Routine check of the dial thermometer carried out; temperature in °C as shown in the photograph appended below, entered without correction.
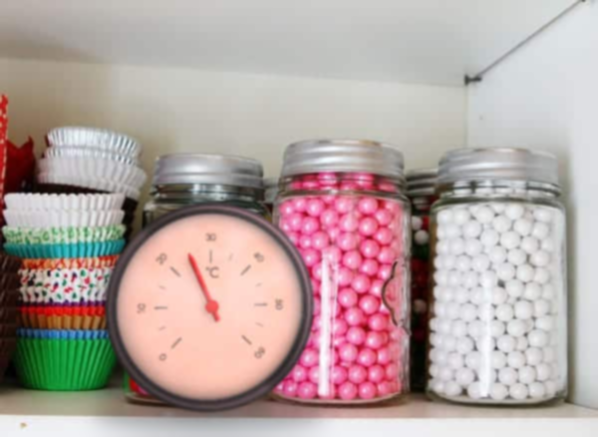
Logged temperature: 25 °C
